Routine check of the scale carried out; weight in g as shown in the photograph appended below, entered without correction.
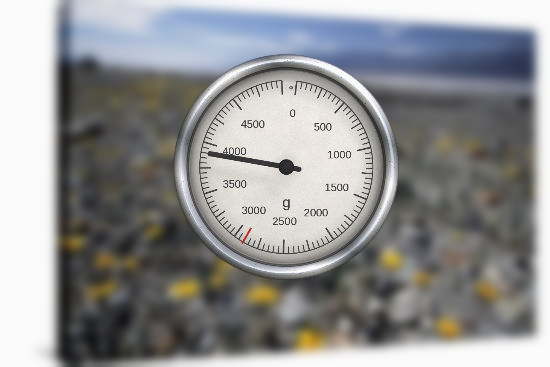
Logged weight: 3900 g
